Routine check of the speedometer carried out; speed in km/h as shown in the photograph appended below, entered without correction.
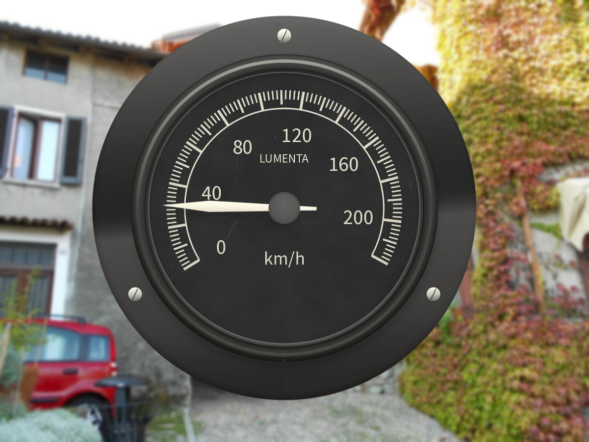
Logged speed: 30 km/h
